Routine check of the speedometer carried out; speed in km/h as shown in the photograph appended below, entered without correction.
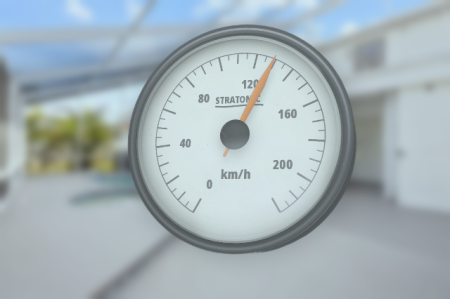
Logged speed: 130 km/h
